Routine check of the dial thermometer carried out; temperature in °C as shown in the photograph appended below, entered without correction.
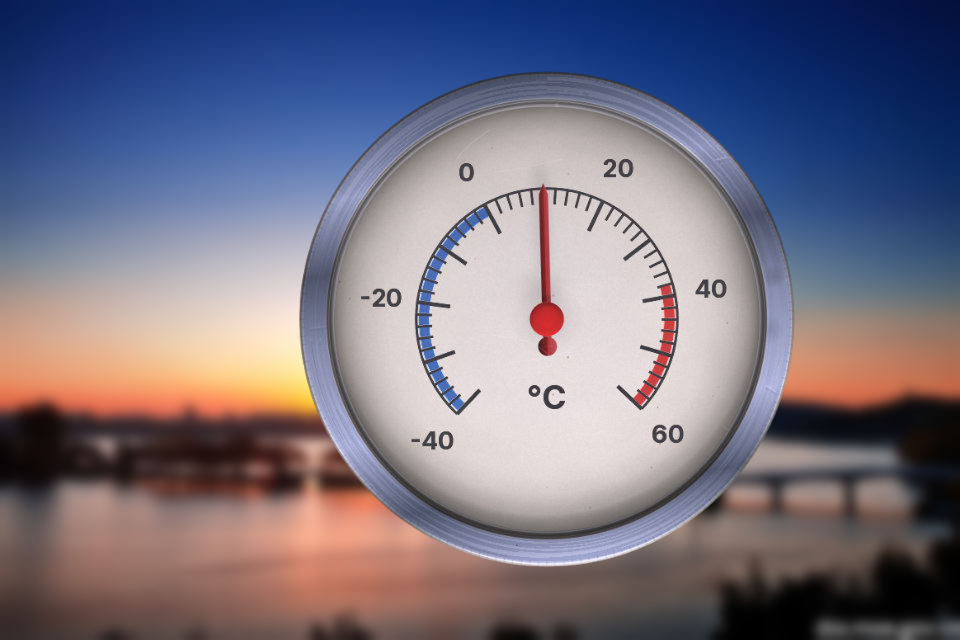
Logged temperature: 10 °C
